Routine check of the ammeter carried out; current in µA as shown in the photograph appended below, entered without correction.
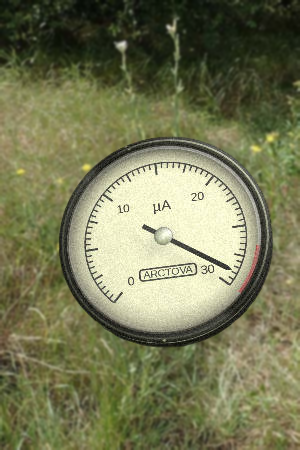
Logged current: 29 µA
